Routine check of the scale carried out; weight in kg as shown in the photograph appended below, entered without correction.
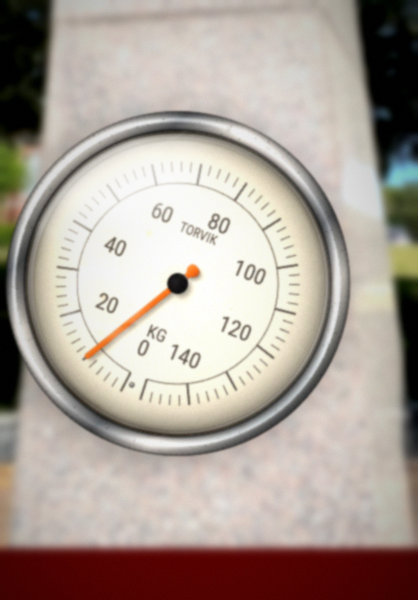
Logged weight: 10 kg
